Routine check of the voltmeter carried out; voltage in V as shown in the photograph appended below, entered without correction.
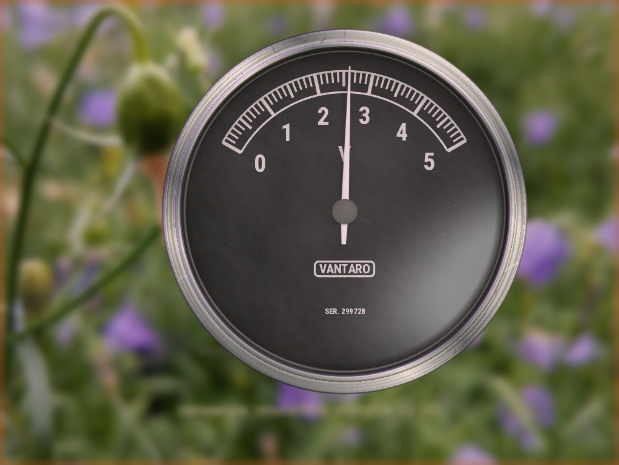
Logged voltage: 2.6 V
